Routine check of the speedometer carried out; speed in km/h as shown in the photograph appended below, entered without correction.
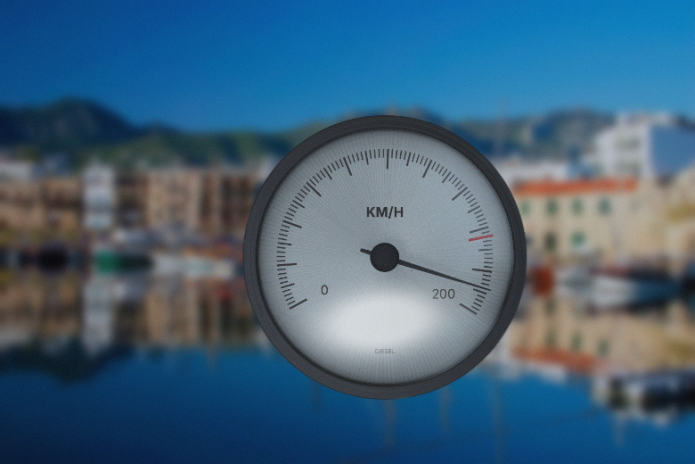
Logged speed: 188 km/h
